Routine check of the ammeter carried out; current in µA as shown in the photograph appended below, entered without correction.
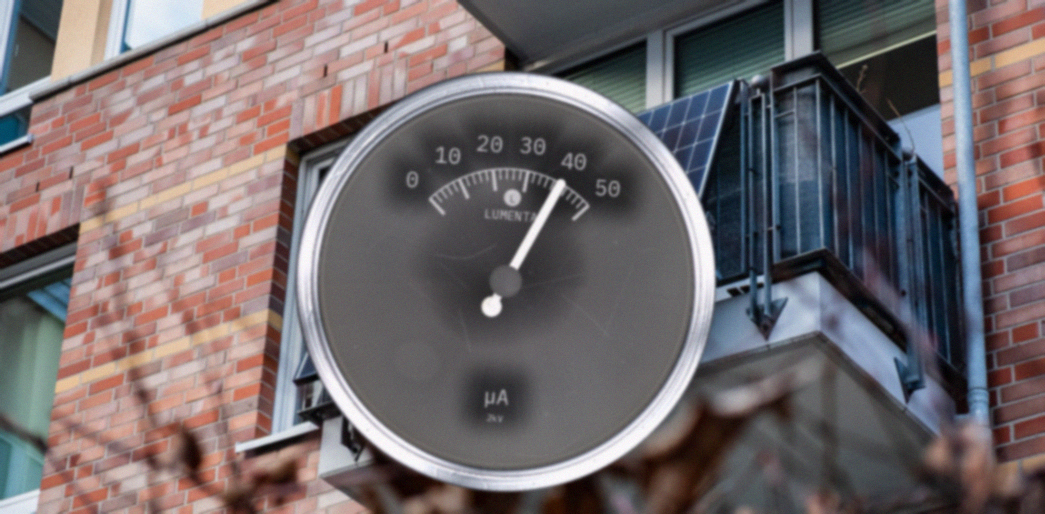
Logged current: 40 µA
